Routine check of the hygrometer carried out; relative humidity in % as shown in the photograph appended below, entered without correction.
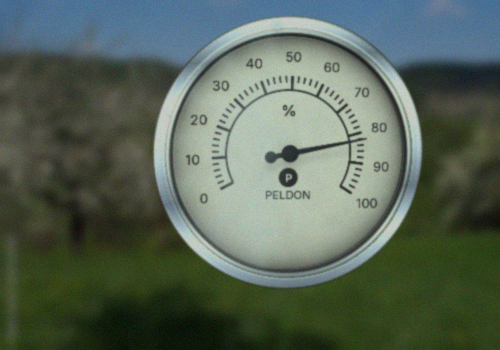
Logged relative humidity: 82 %
